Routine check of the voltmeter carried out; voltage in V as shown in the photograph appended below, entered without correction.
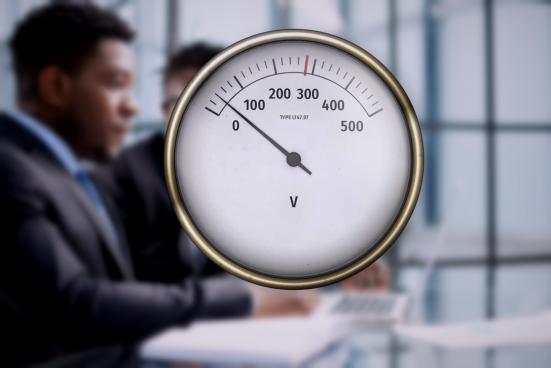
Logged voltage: 40 V
